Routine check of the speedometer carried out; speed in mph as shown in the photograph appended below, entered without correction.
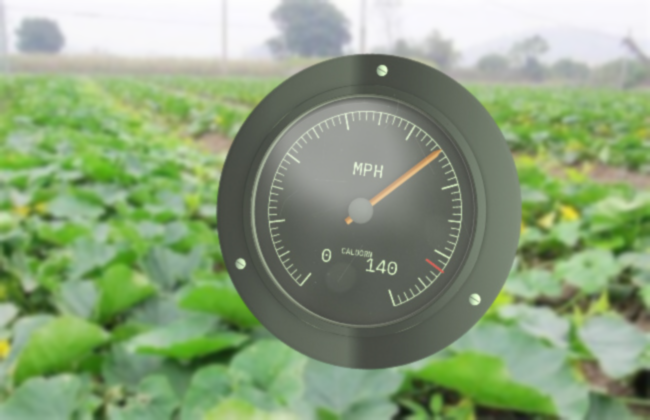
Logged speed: 90 mph
